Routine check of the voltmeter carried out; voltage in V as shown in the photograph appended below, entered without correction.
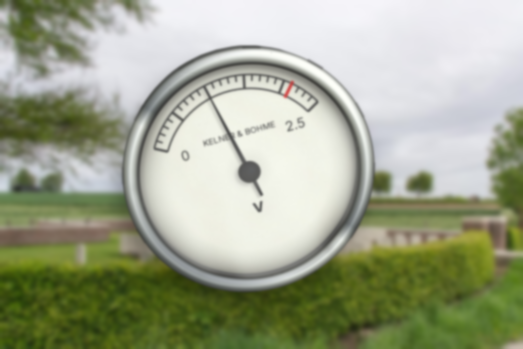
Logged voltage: 1 V
